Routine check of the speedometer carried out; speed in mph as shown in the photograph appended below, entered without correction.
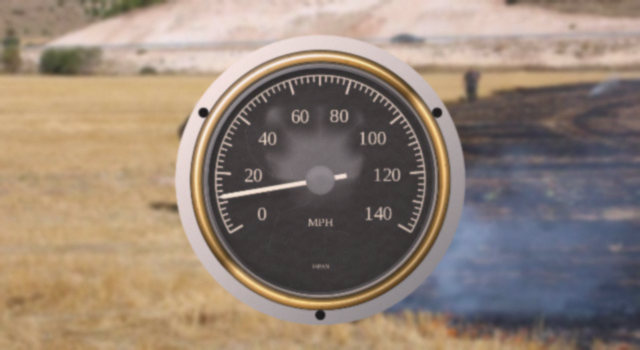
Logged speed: 12 mph
